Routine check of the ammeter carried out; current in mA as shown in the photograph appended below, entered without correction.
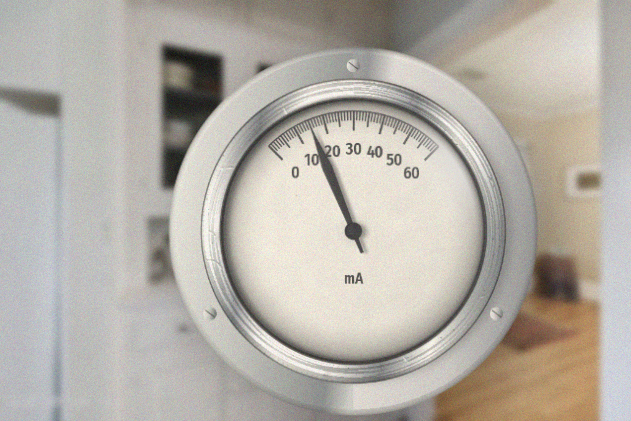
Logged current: 15 mA
